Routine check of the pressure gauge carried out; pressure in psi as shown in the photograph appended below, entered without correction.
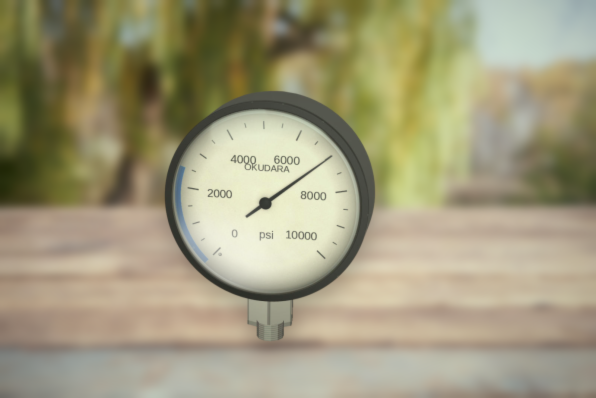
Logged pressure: 7000 psi
